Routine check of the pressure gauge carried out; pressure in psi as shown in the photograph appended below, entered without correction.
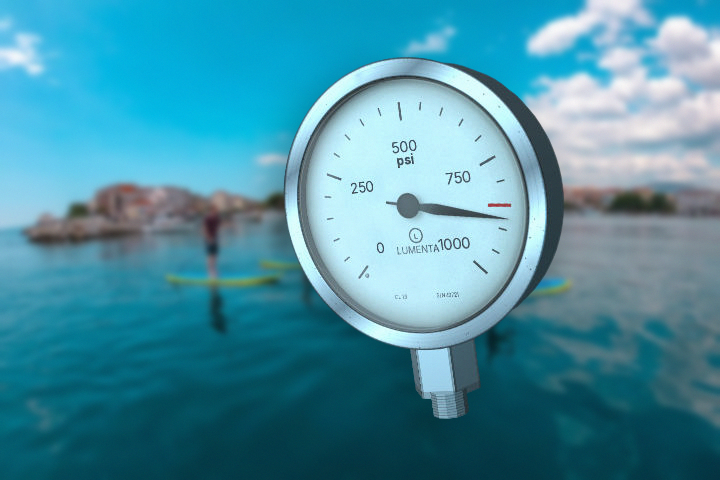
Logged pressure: 875 psi
